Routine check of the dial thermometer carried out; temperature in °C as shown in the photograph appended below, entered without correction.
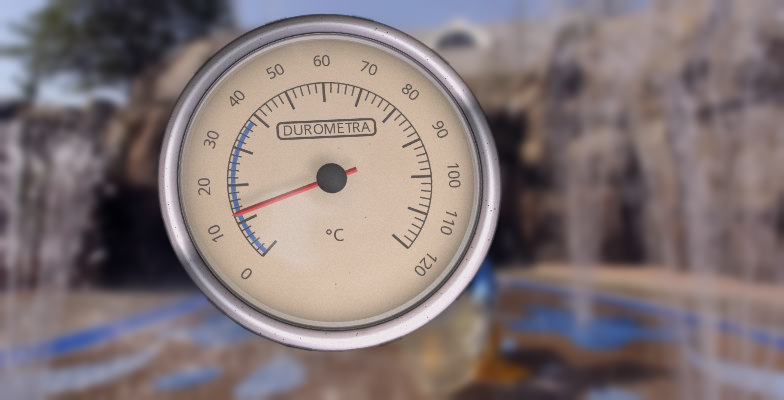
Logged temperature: 12 °C
